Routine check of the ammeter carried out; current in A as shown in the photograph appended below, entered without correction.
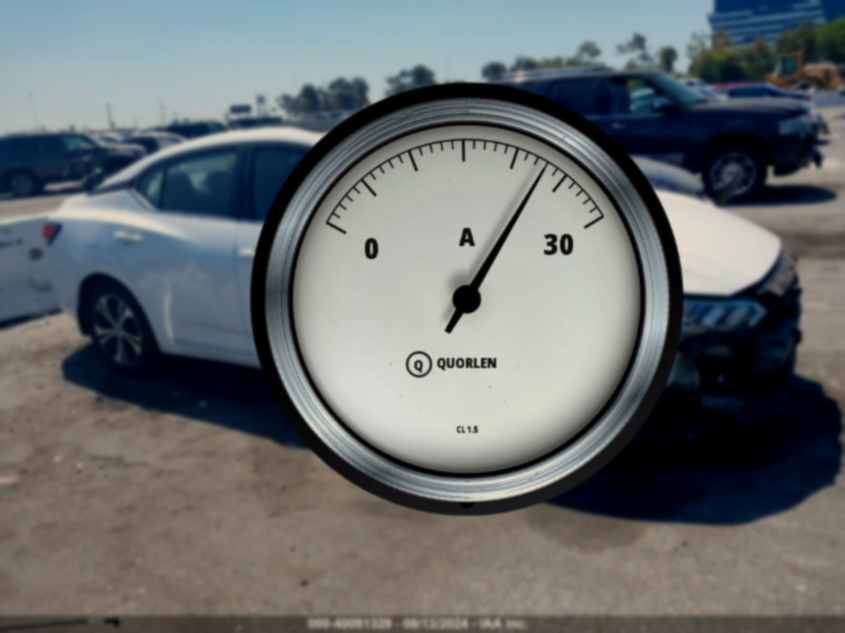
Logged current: 23 A
